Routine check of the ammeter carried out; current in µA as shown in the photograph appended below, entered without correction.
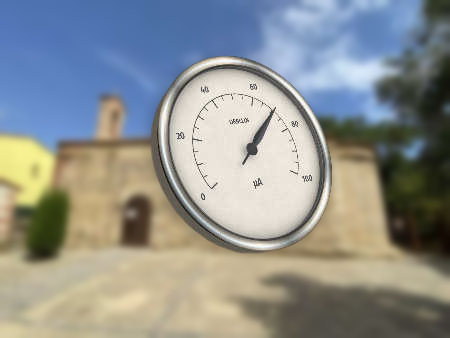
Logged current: 70 µA
